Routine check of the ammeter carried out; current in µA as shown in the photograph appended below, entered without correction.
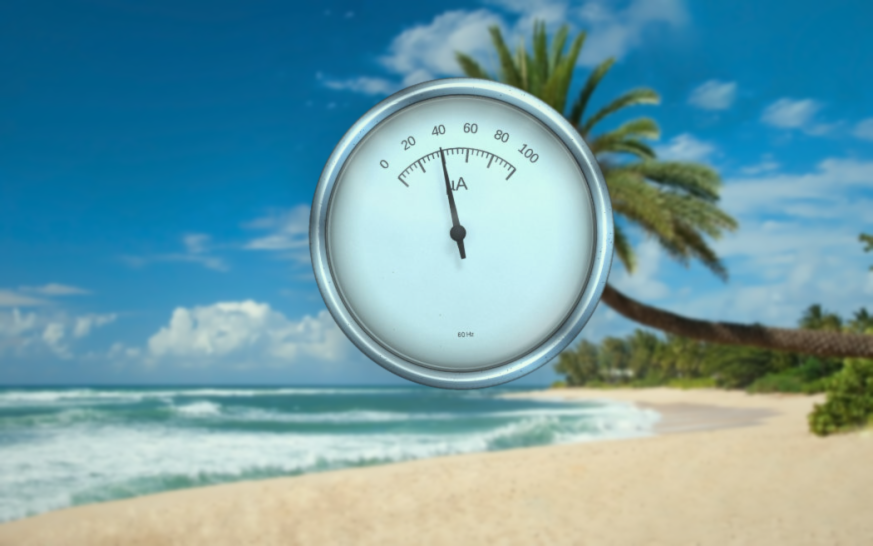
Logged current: 40 µA
